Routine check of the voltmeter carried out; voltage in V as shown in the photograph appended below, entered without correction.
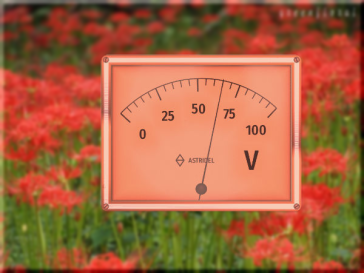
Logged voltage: 65 V
